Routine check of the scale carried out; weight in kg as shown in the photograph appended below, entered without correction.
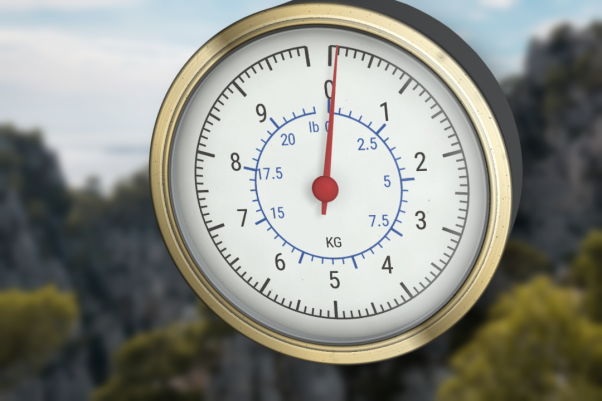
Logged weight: 0.1 kg
